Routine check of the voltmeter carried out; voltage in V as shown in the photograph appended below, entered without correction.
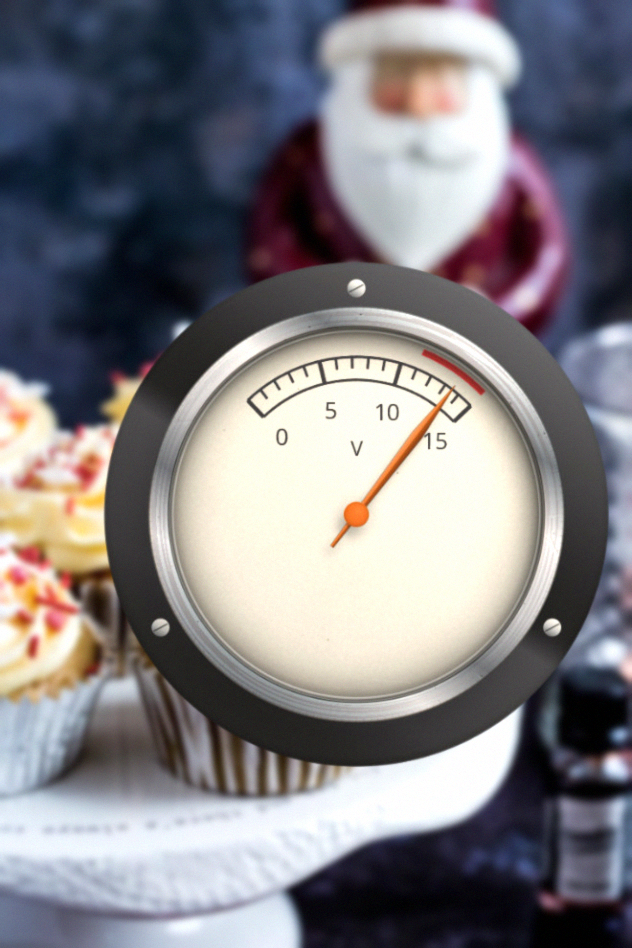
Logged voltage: 13.5 V
